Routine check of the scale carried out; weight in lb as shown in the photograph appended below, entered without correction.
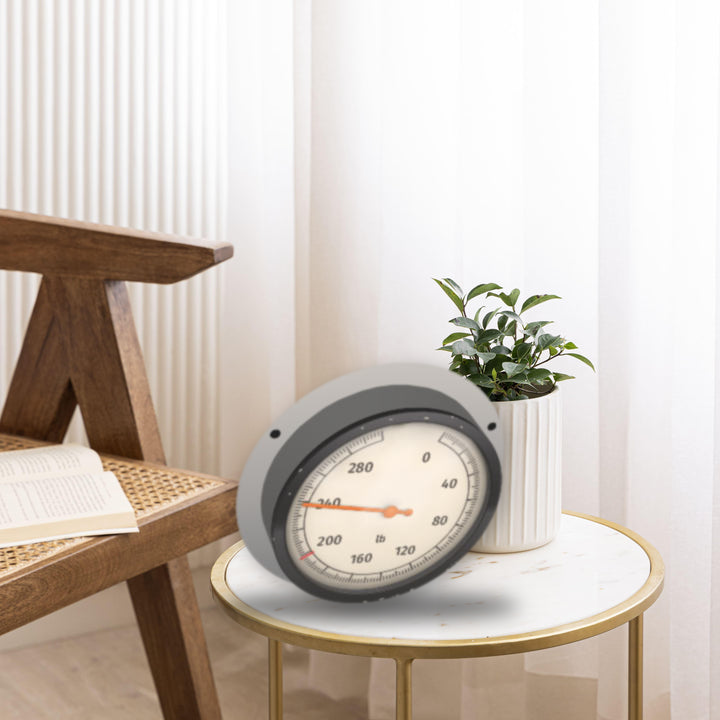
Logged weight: 240 lb
